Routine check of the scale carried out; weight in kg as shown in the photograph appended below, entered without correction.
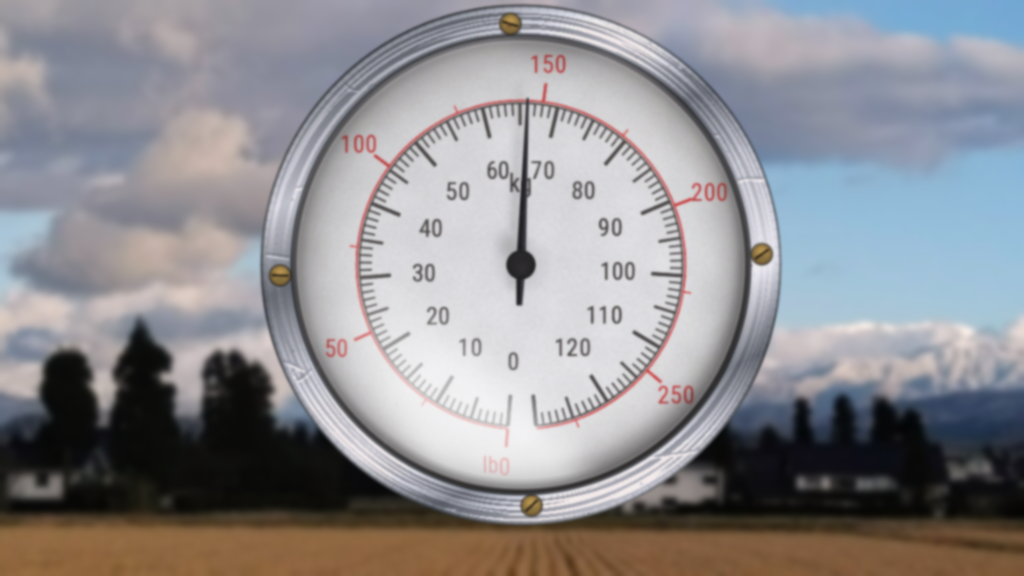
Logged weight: 66 kg
